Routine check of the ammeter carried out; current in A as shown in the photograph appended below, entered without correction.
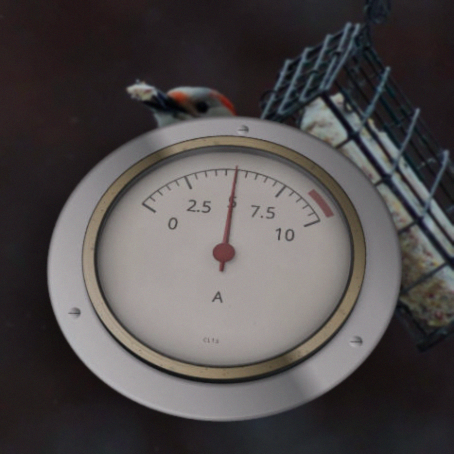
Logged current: 5 A
